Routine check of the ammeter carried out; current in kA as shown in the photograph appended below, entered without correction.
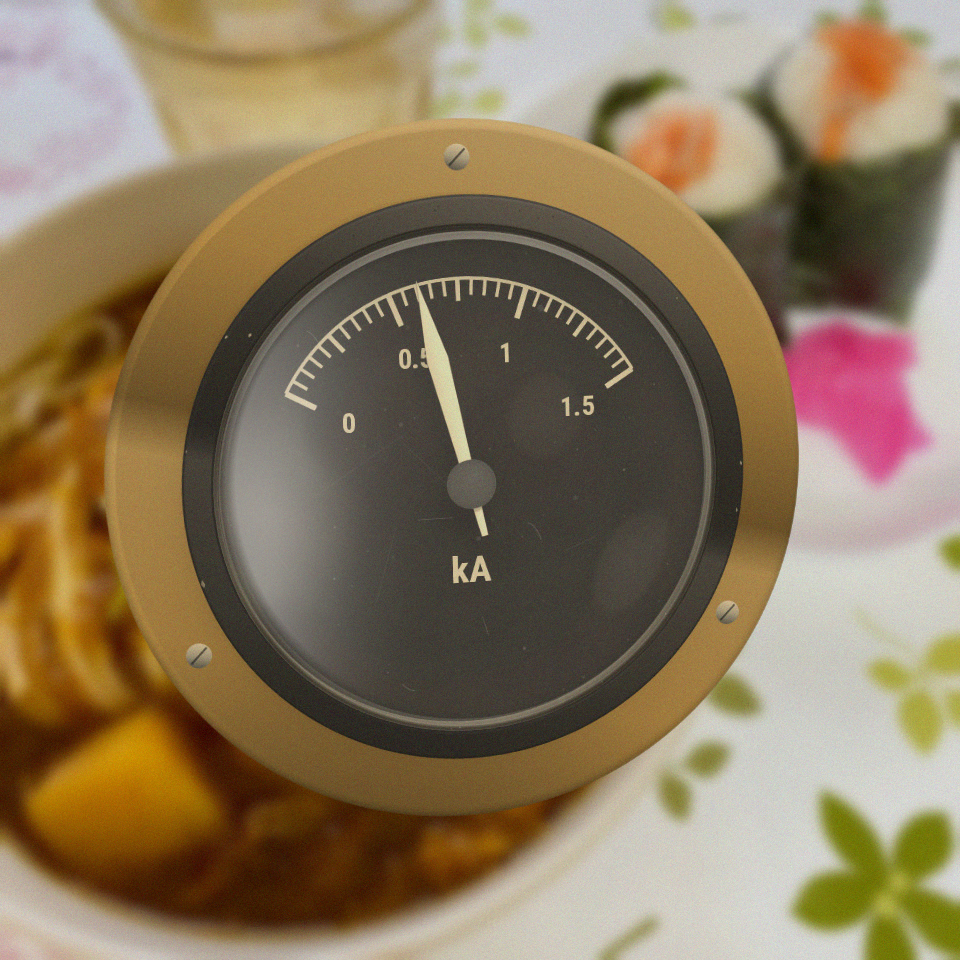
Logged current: 0.6 kA
